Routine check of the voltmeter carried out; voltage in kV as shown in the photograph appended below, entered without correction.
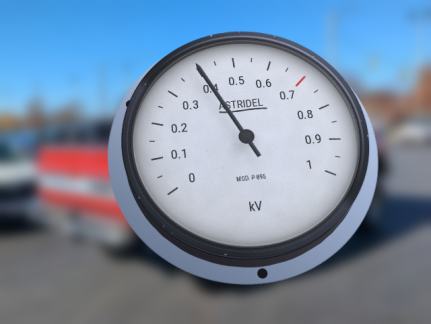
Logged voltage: 0.4 kV
